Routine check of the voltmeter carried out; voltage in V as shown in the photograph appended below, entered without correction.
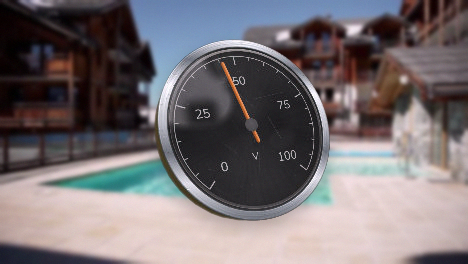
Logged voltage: 45 V
